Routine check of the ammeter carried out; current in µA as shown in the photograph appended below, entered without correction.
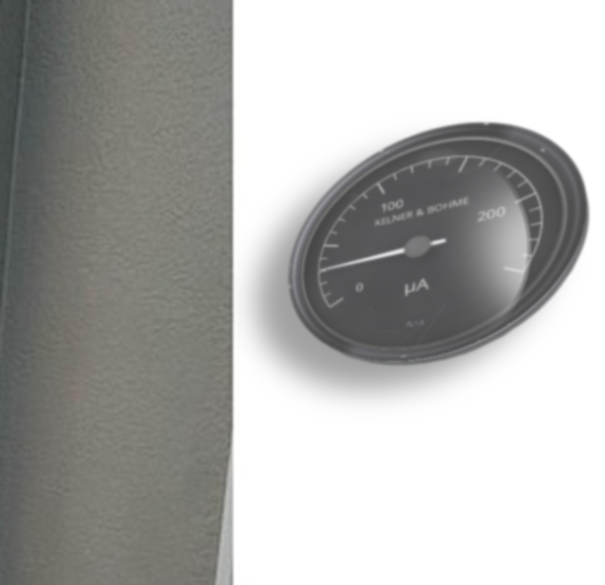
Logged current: 30 µA
